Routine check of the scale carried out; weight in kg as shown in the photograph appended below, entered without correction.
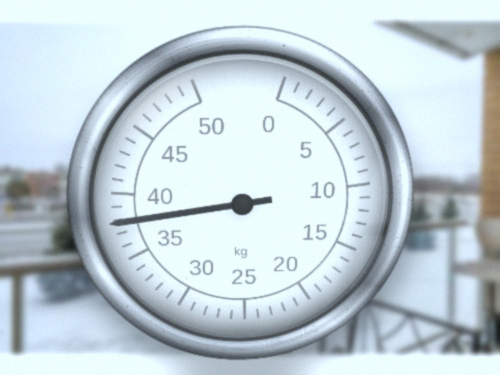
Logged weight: 38 kg
